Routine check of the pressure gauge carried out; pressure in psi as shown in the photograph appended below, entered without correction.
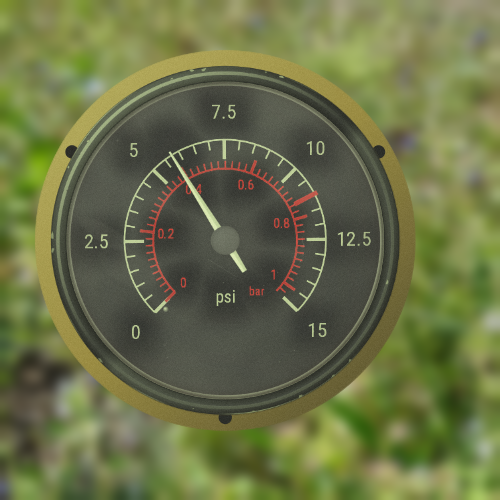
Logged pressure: 5.75 psi
